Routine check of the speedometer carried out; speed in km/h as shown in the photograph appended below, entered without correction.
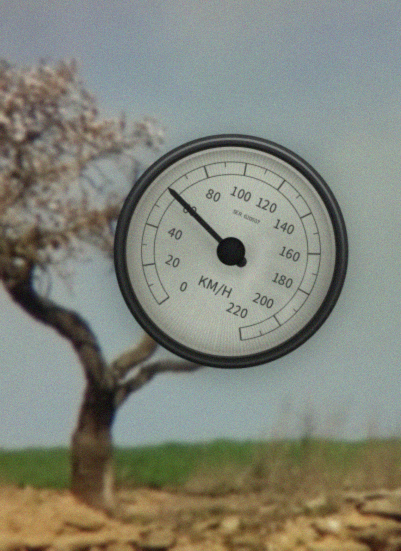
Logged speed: 60 km/h
